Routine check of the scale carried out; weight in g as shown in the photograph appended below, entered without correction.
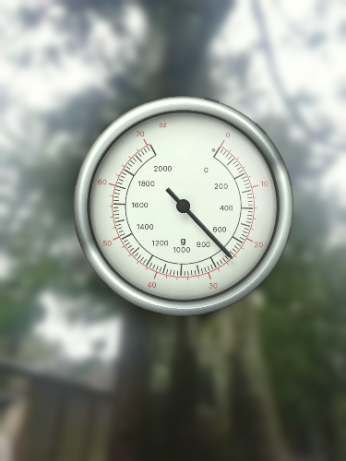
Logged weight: 700 g
